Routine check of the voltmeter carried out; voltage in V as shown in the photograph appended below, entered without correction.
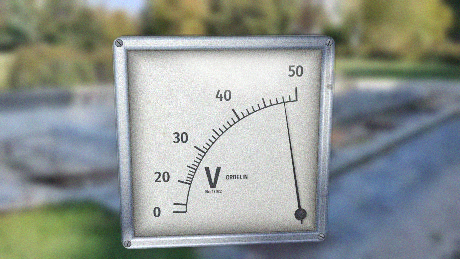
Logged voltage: 48 V
